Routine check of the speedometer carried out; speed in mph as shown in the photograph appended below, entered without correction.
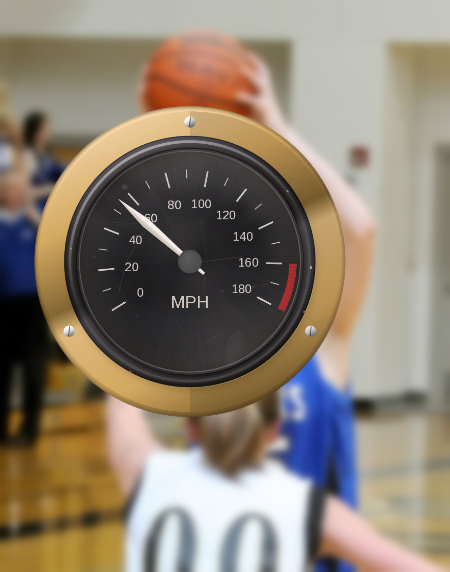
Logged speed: 55 mph
